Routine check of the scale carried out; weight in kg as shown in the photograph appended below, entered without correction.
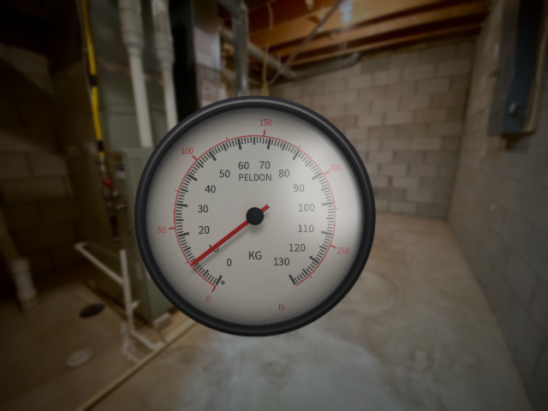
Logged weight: 10 kg
